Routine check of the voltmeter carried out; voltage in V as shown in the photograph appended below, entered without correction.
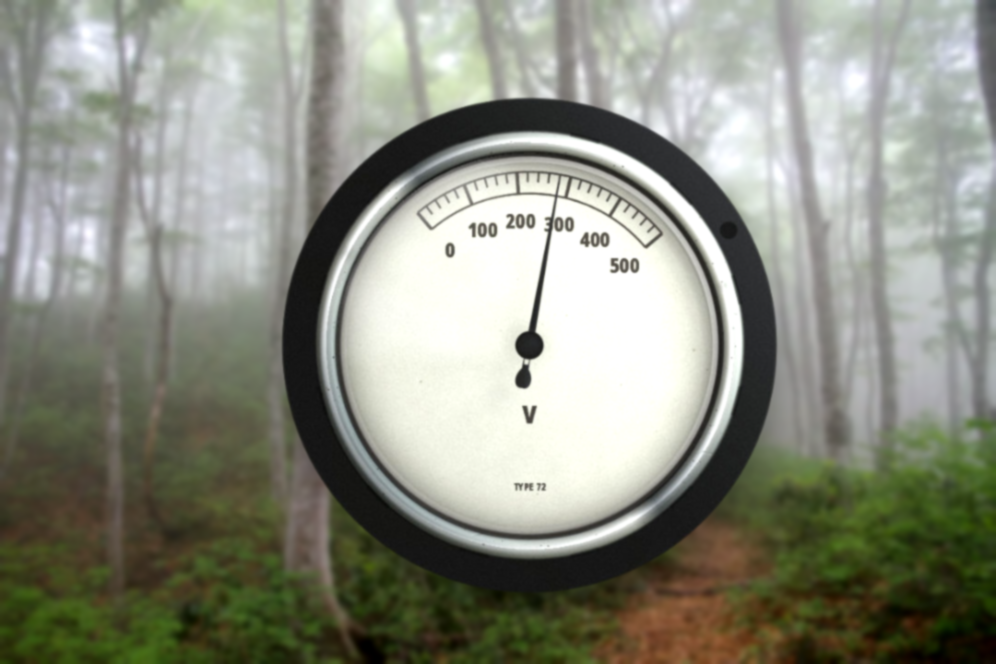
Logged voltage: 280 V
